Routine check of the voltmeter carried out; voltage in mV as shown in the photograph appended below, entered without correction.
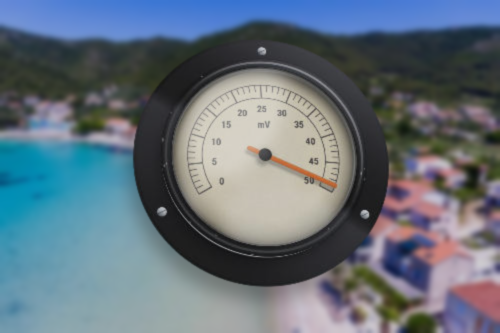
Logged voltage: 49 mV
